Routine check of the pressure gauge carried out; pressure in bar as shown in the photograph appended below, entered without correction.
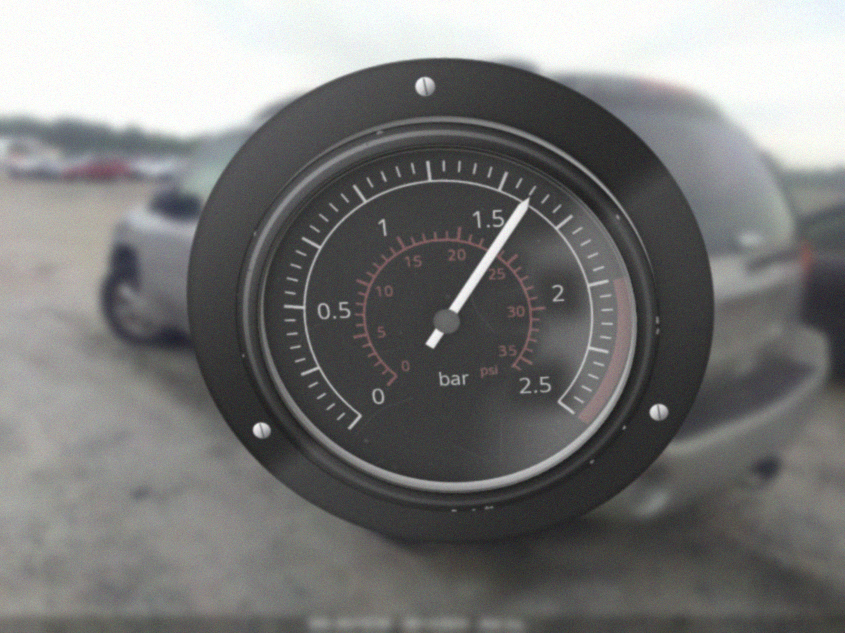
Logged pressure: 1.6 bar
